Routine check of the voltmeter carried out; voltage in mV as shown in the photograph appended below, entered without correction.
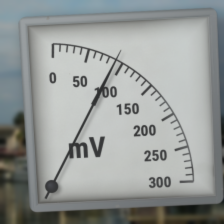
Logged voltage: 90 mV
